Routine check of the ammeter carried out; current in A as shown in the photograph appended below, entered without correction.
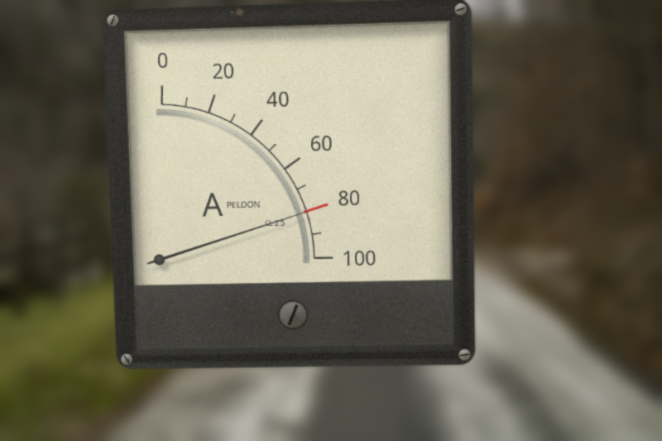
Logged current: 80 A
